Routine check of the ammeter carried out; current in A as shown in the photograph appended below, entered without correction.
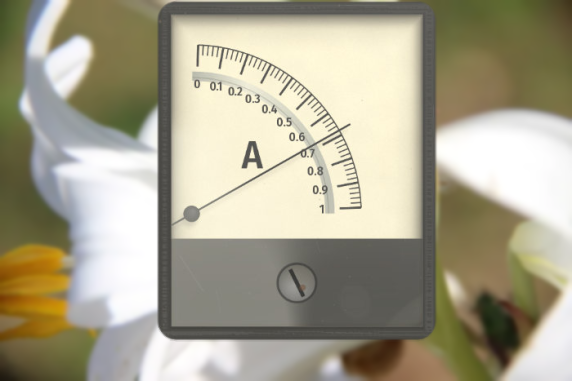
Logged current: 0.68 A
